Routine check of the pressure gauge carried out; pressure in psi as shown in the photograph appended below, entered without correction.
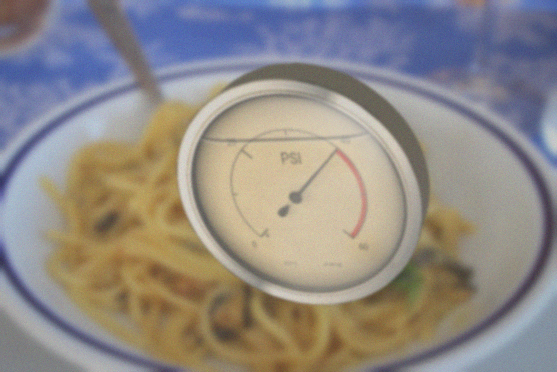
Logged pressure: 40 psi
